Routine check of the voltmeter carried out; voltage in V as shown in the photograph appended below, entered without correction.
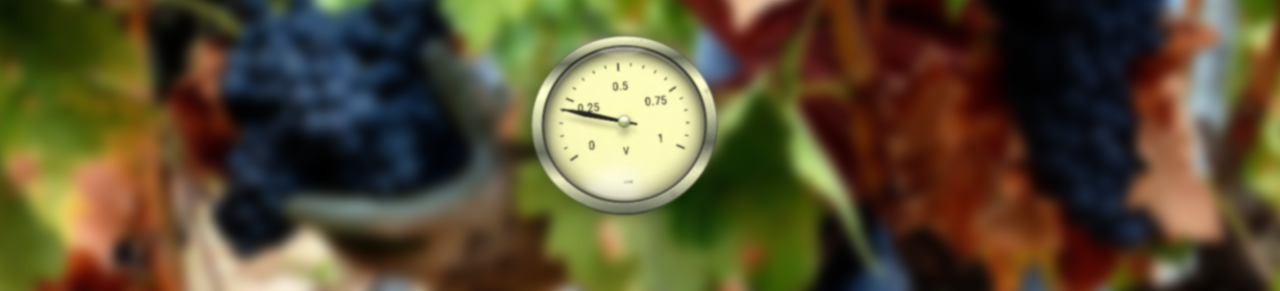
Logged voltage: 0.2 V
